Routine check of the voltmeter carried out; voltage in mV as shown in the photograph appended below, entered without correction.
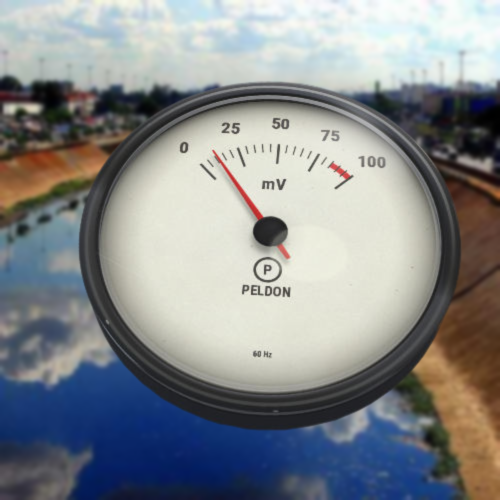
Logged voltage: 10 mV
